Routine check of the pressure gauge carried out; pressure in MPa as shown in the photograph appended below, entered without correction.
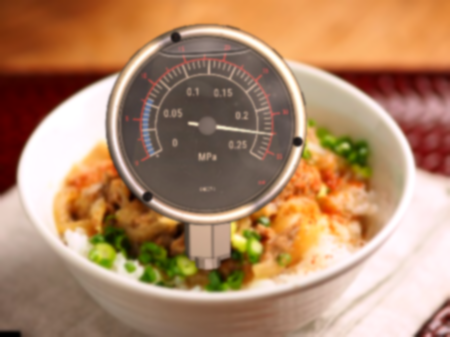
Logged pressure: 0.225 MPa
